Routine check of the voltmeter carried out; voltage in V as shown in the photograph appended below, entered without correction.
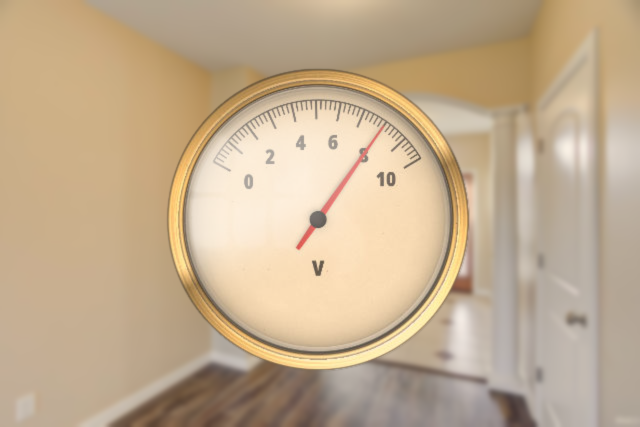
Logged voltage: 8 V
